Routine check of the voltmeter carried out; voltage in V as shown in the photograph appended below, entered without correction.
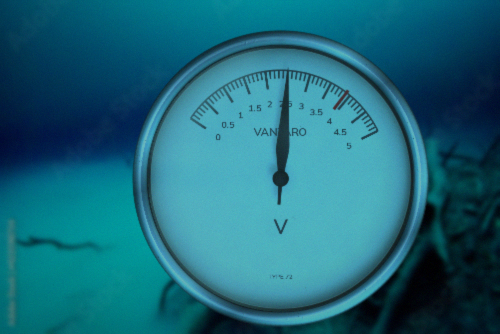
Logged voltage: 2.5 V
